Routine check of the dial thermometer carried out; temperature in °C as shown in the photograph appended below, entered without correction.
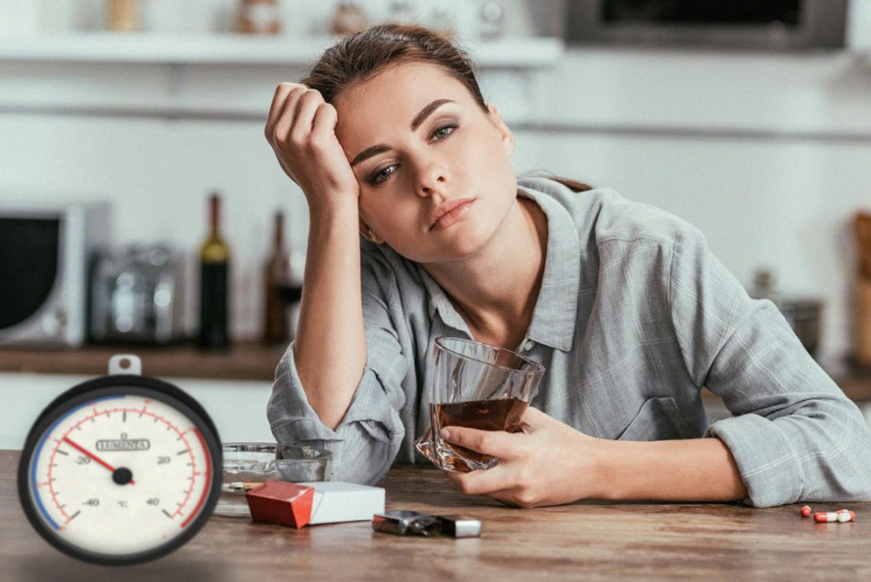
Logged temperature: -16 °C
